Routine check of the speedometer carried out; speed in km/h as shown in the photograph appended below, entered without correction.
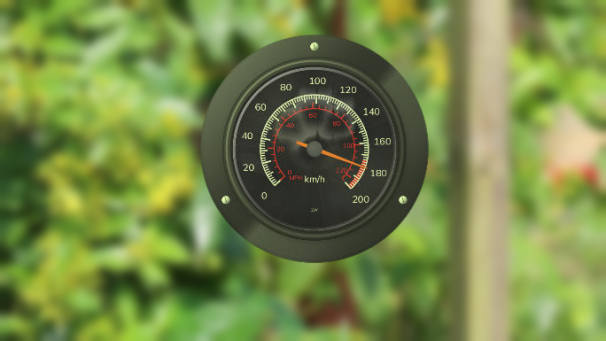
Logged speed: 180 km/h
